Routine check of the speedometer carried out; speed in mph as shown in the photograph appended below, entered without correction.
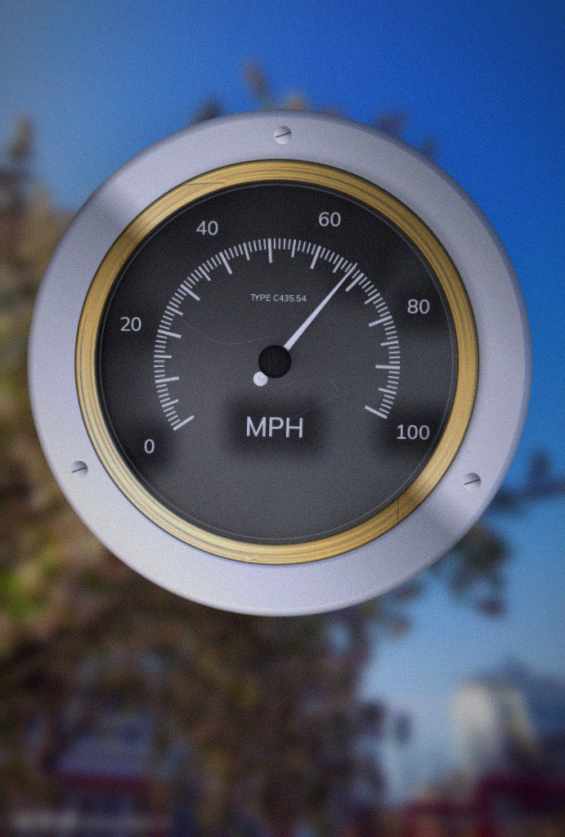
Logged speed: 68 mph
